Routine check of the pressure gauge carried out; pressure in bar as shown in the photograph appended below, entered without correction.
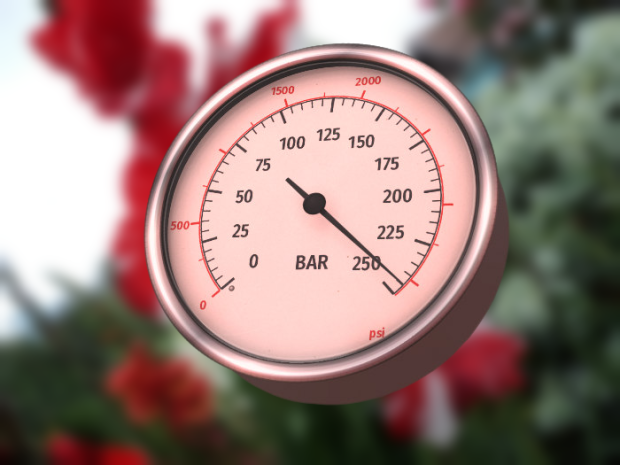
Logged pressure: 245 bar
